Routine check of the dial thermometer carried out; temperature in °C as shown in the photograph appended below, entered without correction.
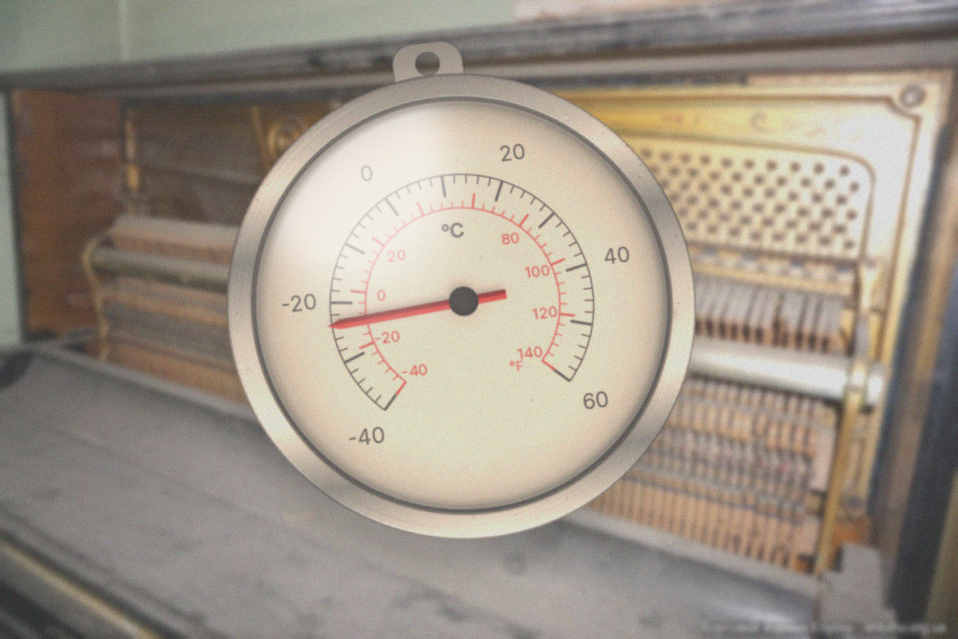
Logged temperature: -24 °C
